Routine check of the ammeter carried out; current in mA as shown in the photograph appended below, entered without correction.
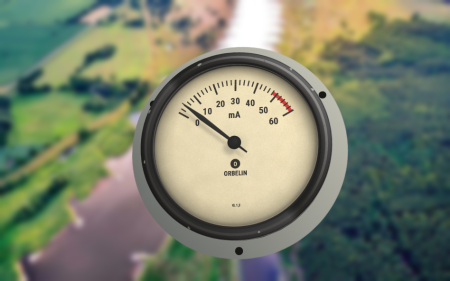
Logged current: 4 mA
